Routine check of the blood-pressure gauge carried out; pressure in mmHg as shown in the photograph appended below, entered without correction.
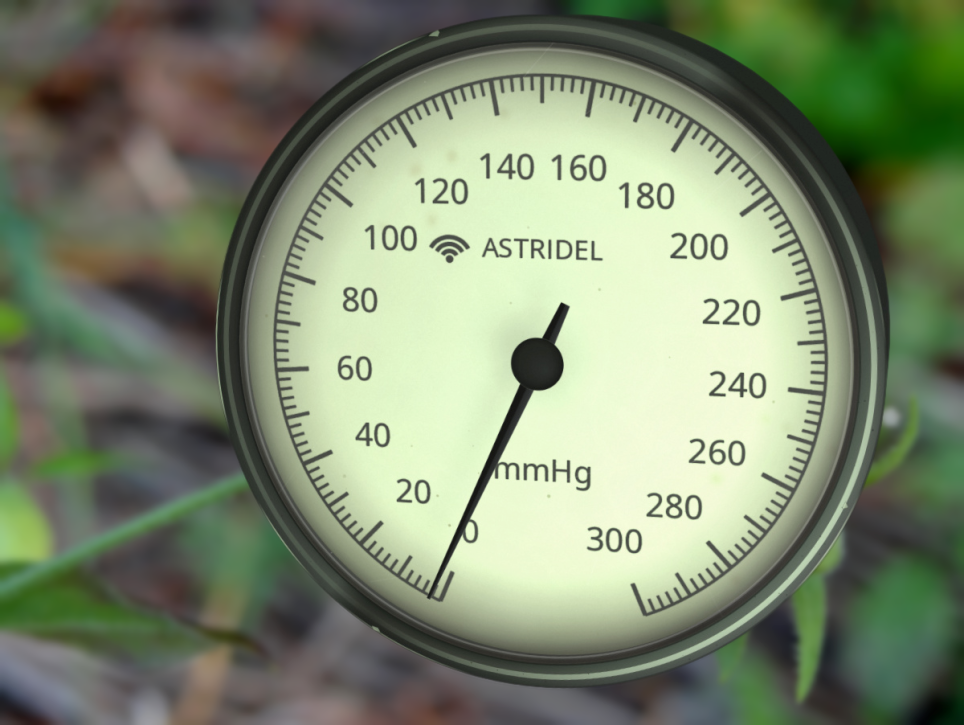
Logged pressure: 2 mmHg
